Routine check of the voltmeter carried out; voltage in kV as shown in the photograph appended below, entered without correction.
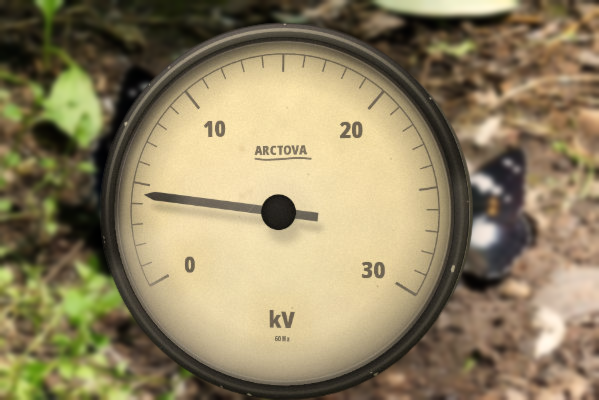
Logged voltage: 4.5 kV
